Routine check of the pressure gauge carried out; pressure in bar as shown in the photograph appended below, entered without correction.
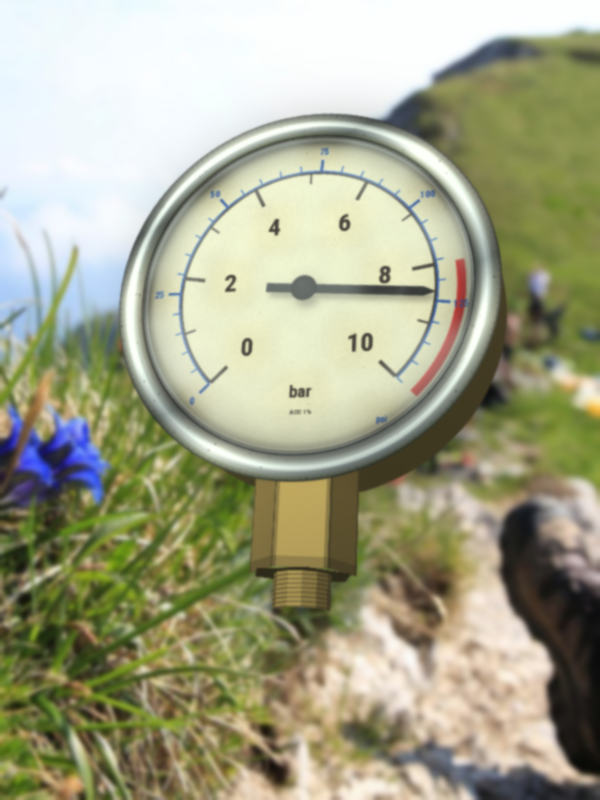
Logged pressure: 8.5 bar
